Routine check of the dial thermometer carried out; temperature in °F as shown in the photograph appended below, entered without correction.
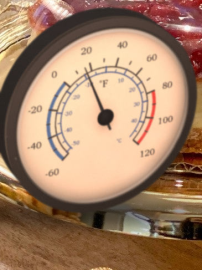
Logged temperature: 15 °F
